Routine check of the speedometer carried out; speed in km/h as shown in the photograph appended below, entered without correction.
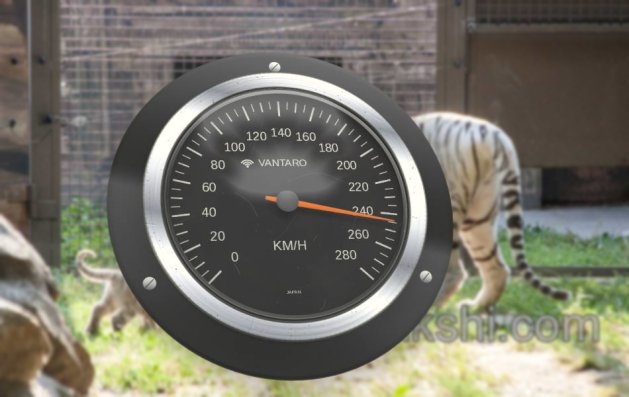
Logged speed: 245 km/h
